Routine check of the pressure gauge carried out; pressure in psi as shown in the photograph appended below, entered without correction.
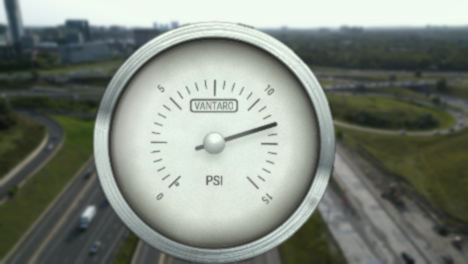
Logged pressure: 11.5 psi
